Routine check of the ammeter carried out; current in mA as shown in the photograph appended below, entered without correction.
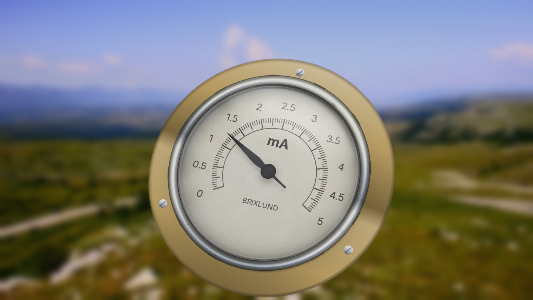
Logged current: 1.25 mA
